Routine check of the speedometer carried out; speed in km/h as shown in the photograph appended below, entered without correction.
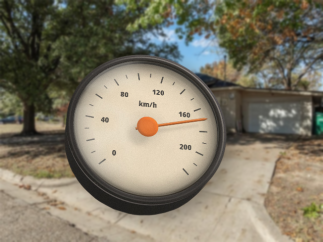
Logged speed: 170 km/h
